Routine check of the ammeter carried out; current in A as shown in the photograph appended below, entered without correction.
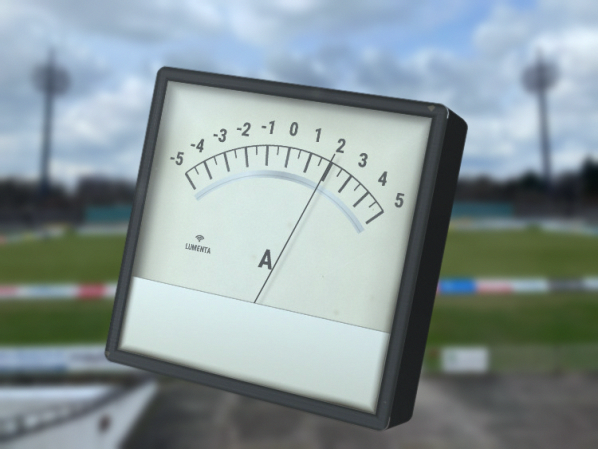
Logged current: 2 A
